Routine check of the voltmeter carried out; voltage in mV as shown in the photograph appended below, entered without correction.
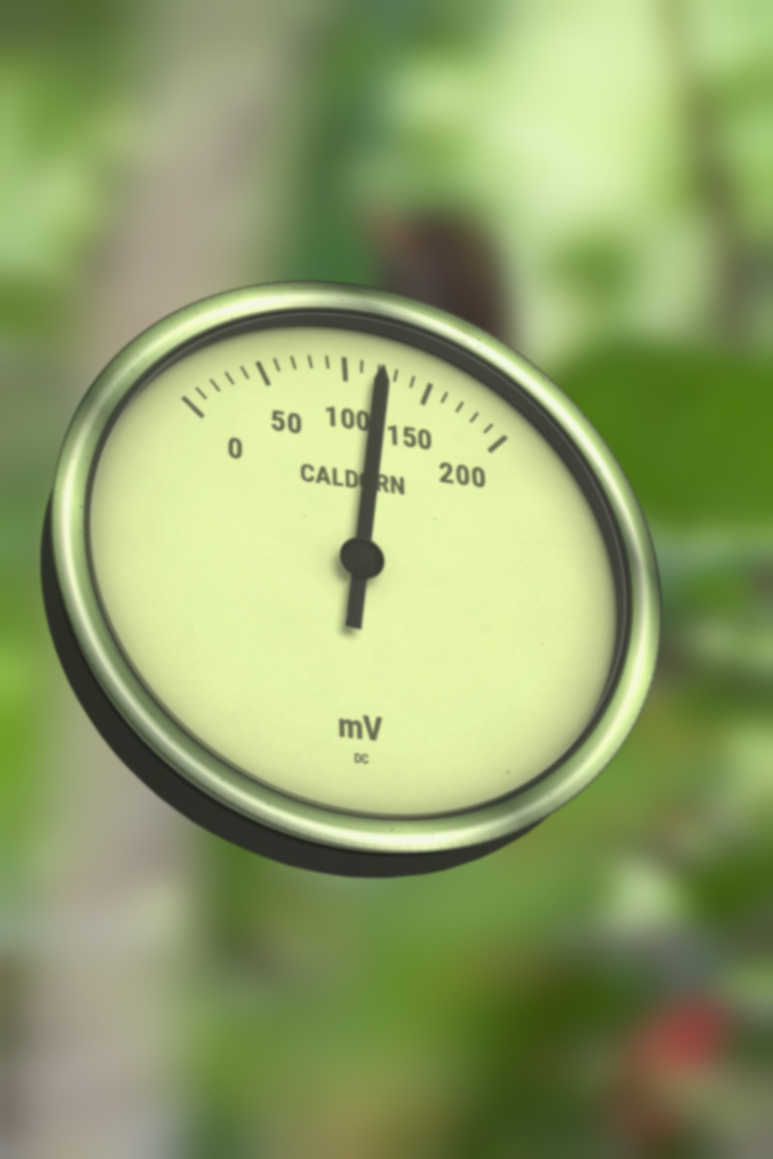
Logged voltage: 120 mV
